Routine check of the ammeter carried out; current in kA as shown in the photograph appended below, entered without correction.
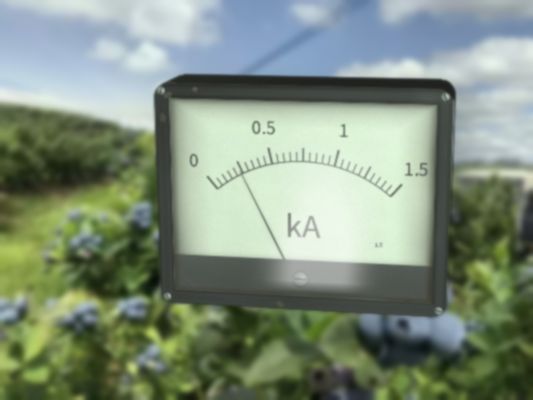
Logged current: 0.25 kA
